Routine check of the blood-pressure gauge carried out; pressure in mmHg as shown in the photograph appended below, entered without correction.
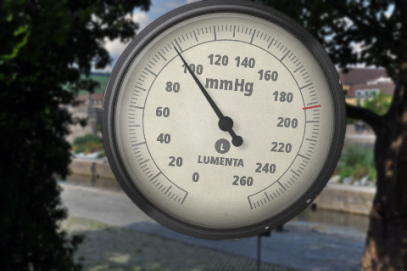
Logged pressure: 98 mmHg
